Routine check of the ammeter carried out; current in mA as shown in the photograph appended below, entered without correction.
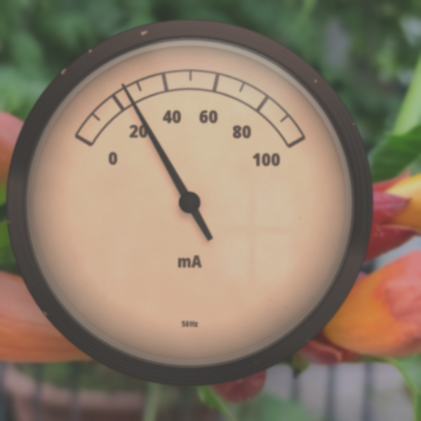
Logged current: 25 mA
